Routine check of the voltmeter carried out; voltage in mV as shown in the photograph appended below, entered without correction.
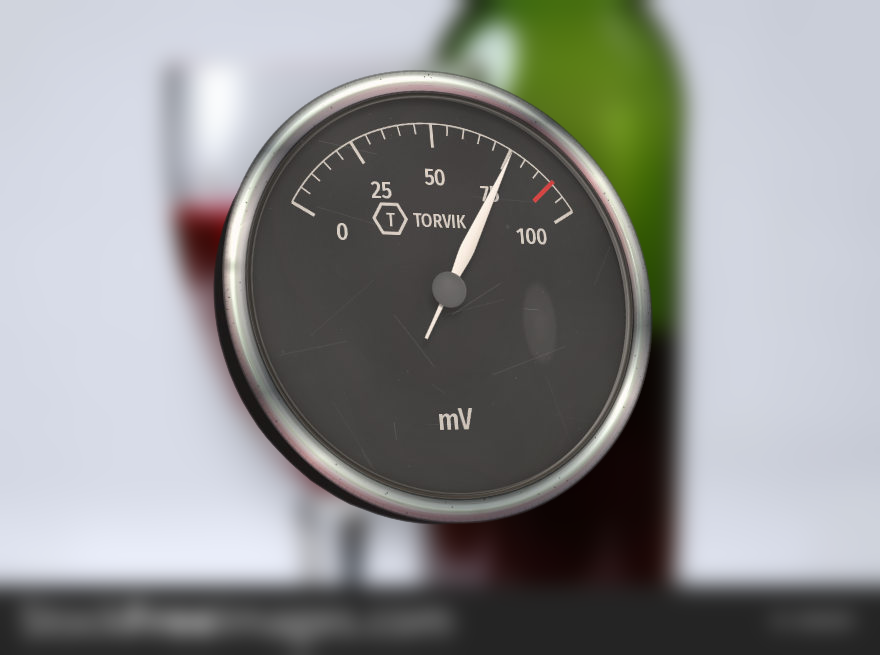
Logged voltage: 75 mV
